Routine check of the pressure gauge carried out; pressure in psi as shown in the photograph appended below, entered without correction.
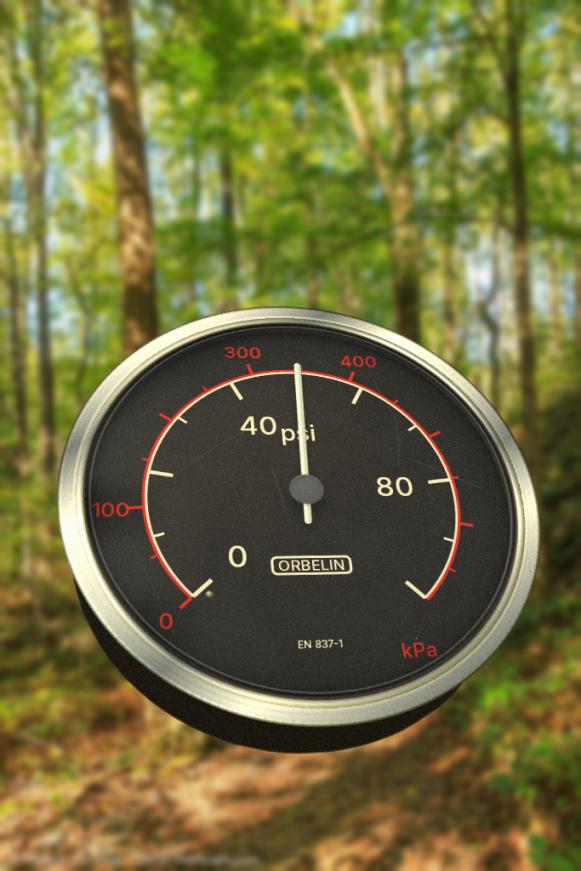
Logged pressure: 50 psi
